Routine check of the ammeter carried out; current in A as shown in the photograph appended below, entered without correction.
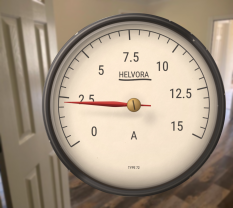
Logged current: 2.25 A
